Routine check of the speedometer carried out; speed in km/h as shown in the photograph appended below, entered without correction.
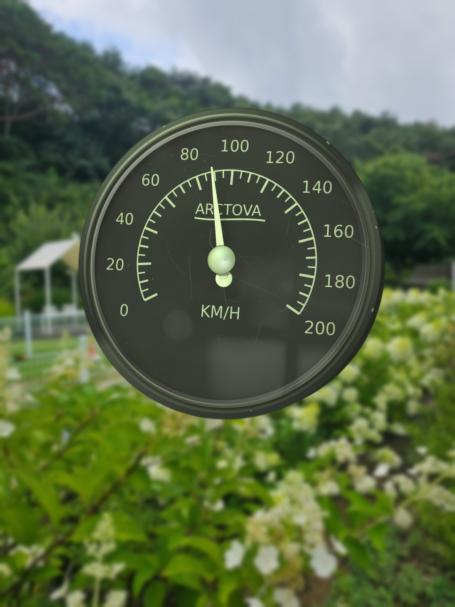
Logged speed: 90 km/h
